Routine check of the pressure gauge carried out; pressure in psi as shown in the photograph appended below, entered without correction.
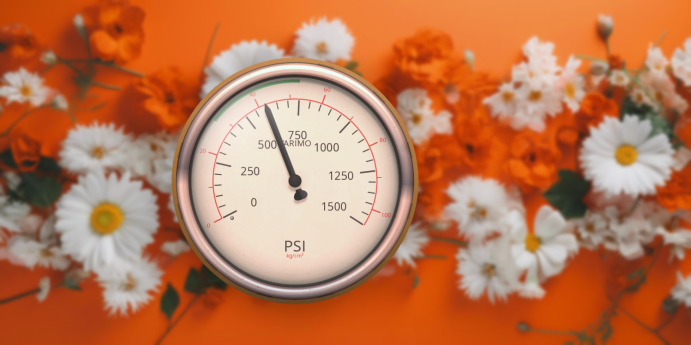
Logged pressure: 600 psi
